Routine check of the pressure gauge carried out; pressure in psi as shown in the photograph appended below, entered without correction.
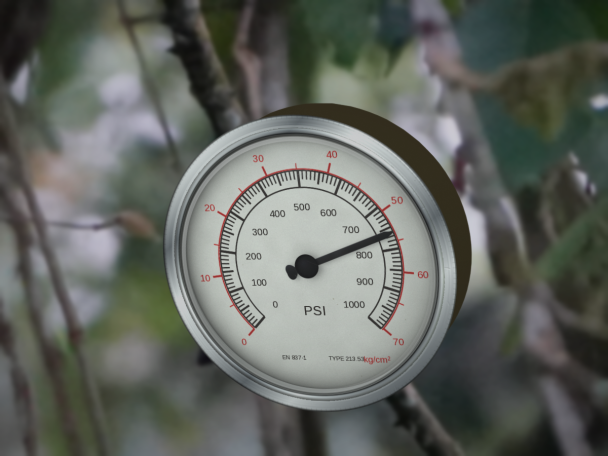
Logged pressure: 760 psi
